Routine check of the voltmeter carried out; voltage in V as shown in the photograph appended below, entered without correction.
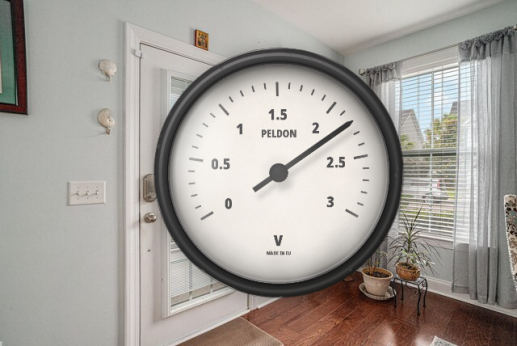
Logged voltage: 2.2 V
